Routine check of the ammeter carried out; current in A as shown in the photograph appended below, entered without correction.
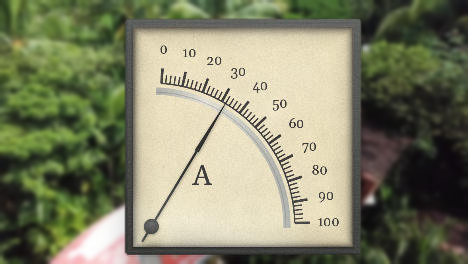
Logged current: 32 A
